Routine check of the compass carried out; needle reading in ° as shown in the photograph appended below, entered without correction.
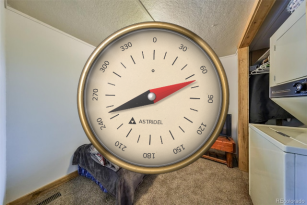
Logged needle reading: 67.5 °
